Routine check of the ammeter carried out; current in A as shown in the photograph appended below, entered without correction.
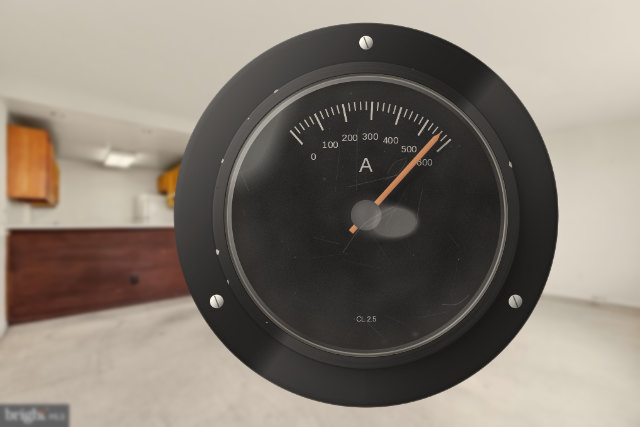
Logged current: 560 A
